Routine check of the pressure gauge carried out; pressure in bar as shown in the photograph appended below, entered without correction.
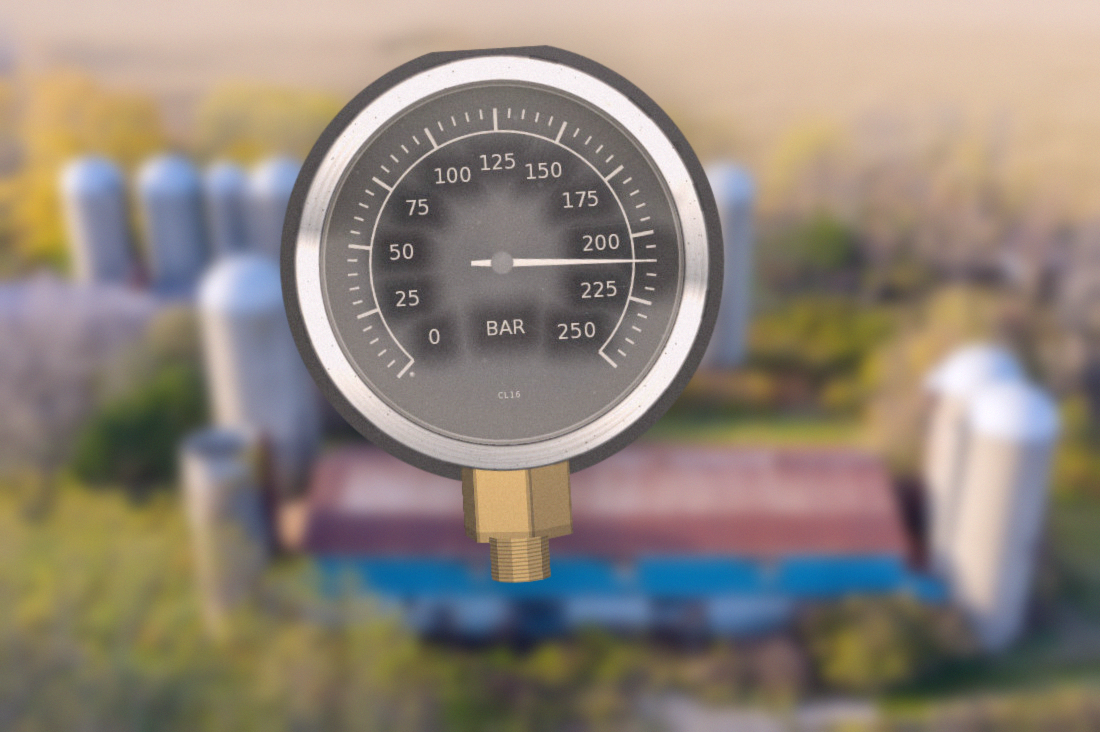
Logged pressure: 210 bar
